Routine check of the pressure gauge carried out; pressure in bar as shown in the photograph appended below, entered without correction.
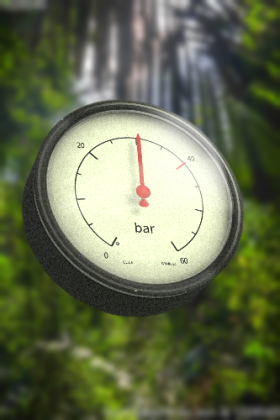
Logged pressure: 30 bar
